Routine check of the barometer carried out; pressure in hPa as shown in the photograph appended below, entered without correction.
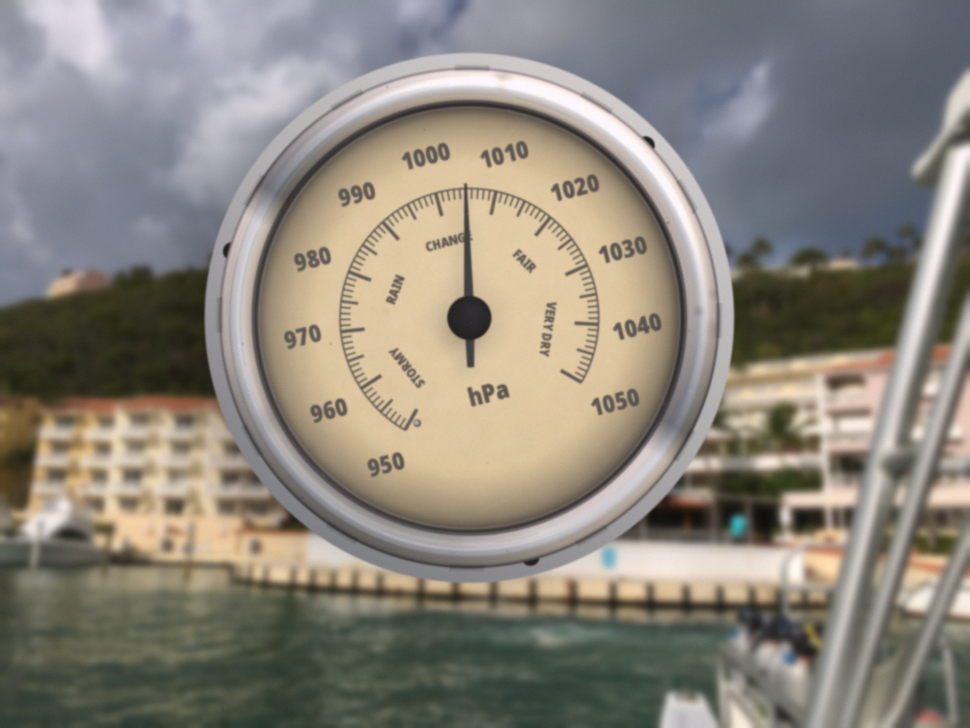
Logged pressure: 1005 hPa
